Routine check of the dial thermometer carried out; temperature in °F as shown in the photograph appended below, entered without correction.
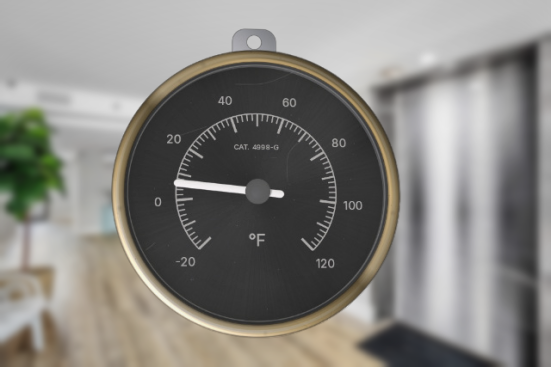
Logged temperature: 6 °F
